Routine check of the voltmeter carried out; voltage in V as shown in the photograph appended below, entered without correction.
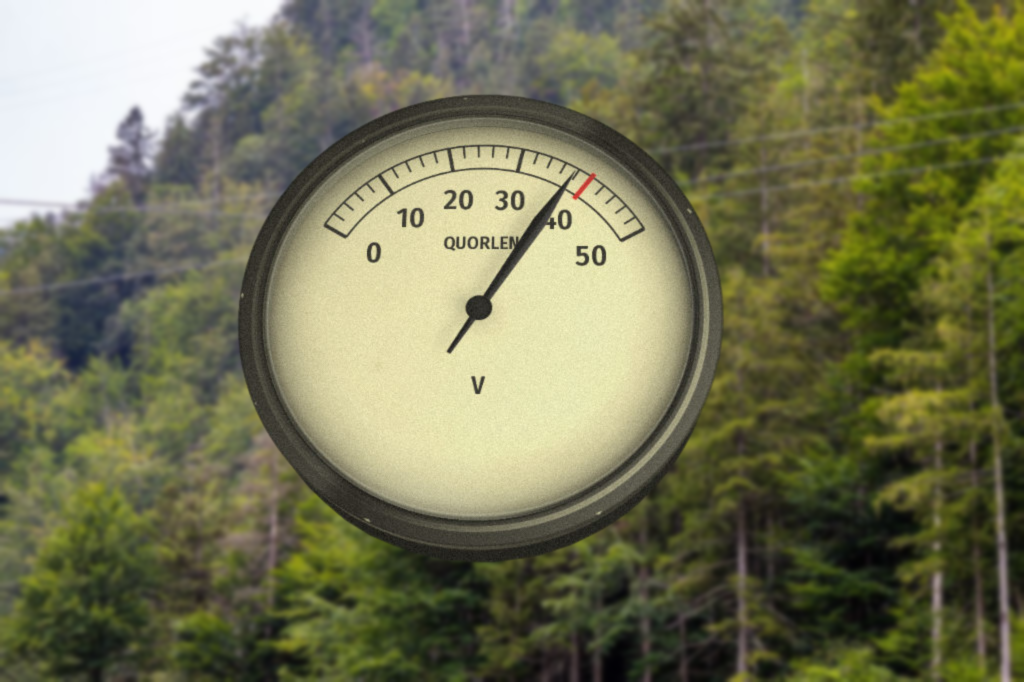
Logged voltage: 38 V
